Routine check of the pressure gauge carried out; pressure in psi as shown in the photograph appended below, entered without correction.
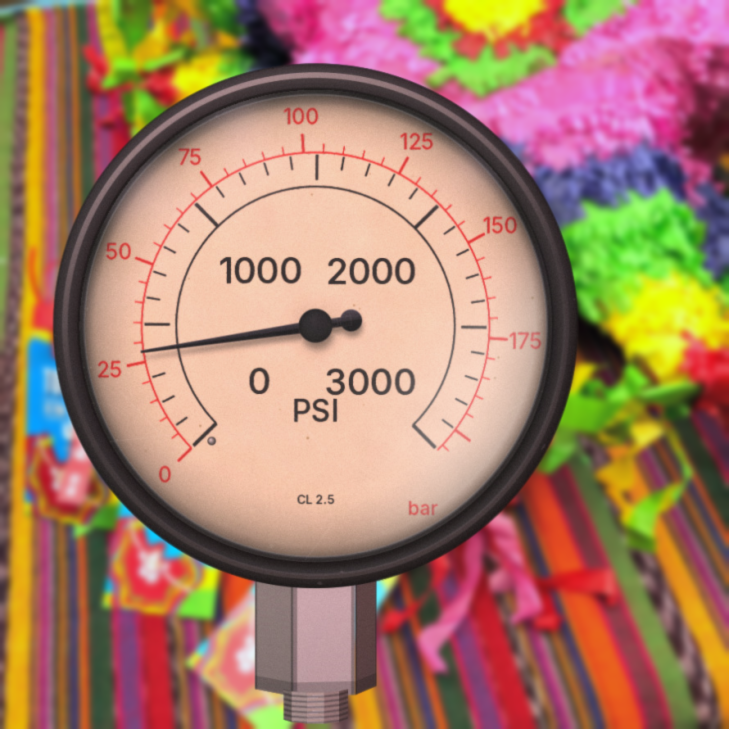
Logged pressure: 400 psi
